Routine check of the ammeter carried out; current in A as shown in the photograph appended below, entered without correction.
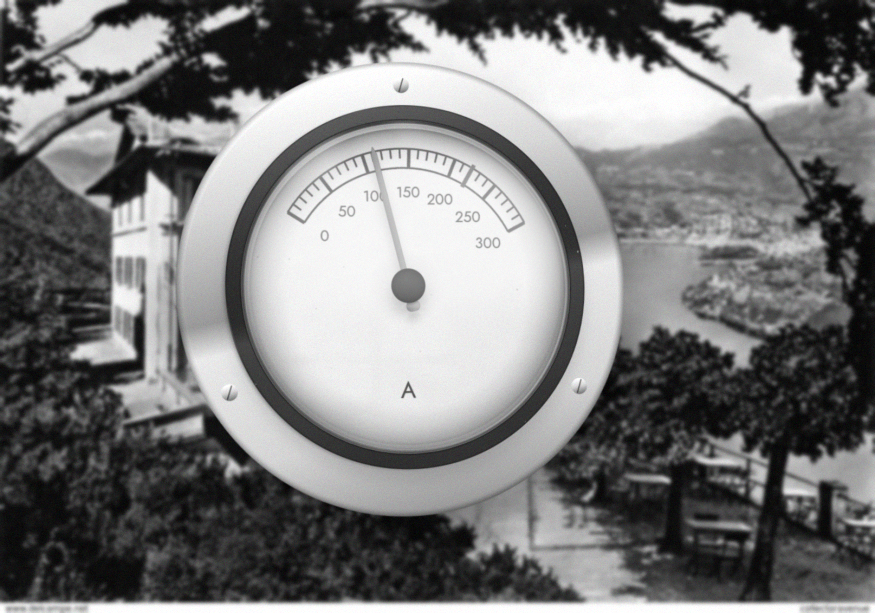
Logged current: 110 A
